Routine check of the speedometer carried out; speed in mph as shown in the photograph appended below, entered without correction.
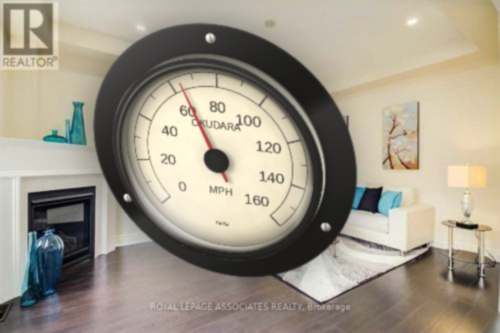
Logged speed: 65 mph
